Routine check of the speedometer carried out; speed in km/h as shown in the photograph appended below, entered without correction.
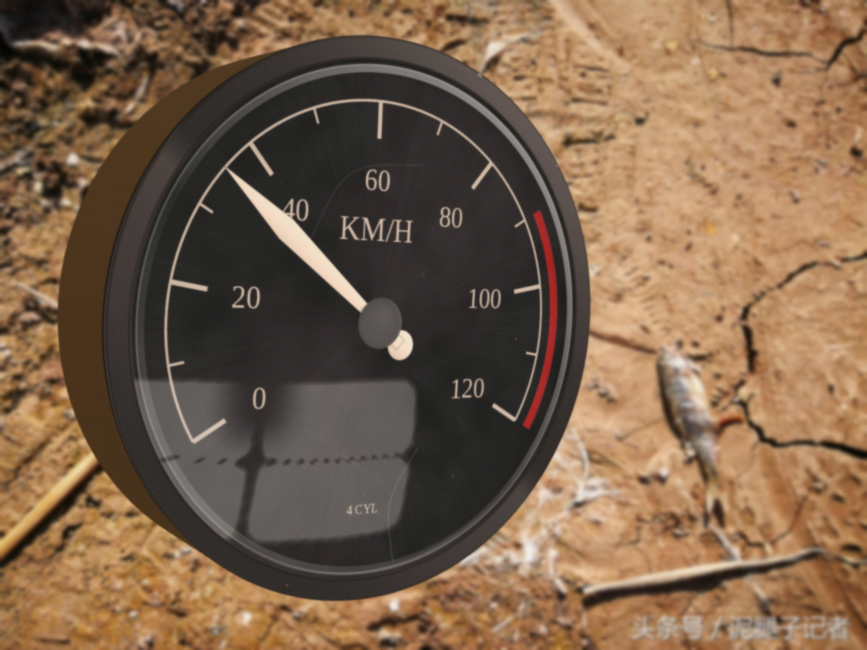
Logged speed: 35 km/h
